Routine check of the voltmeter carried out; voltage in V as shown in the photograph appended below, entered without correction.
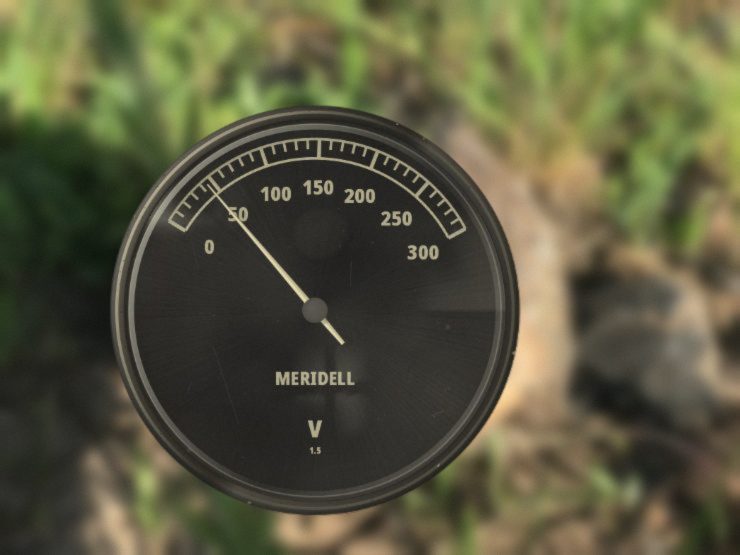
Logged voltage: 45 V
